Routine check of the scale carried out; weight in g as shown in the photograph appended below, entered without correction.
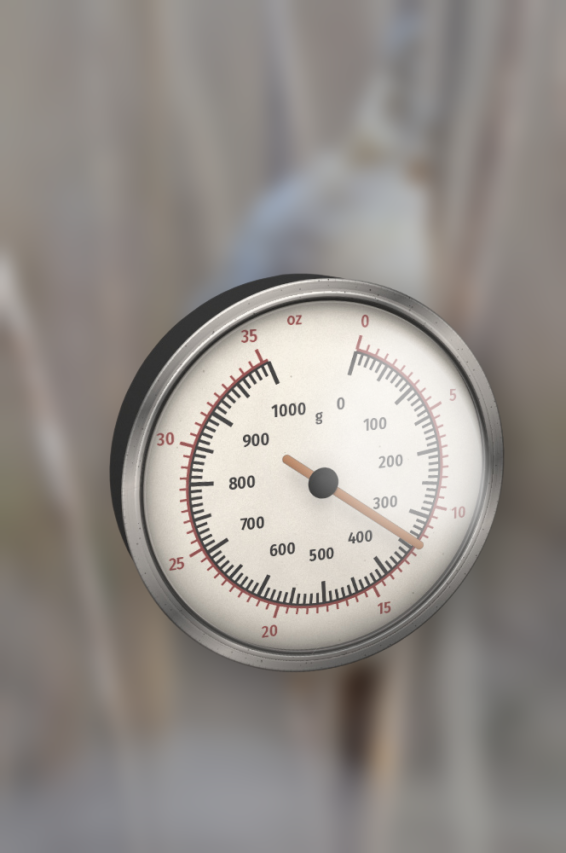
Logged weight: 340 g
